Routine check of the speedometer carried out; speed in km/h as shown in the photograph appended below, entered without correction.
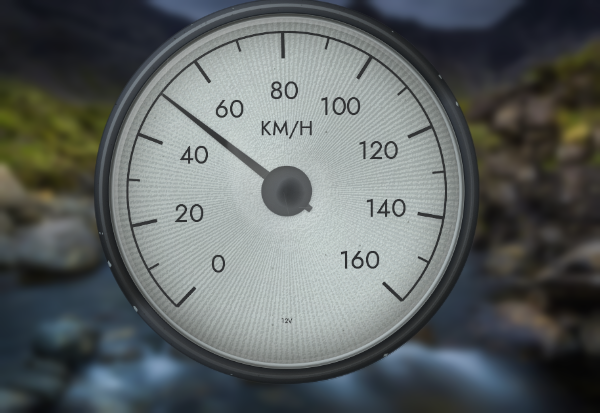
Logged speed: 50 km/h
